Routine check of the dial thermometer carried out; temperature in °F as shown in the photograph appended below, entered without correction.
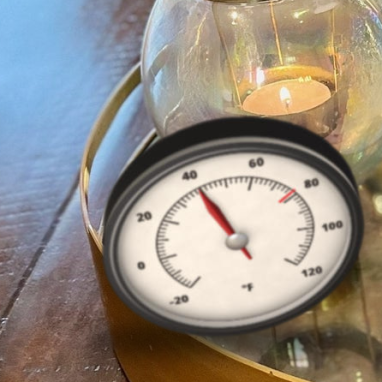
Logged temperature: 40 °F
